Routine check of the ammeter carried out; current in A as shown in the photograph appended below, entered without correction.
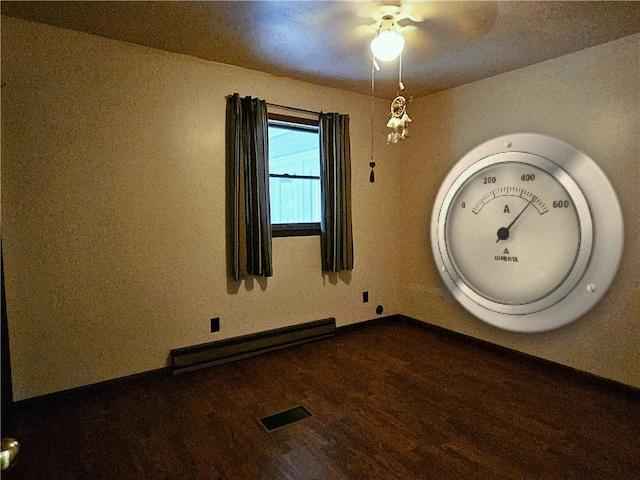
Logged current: 500 A
